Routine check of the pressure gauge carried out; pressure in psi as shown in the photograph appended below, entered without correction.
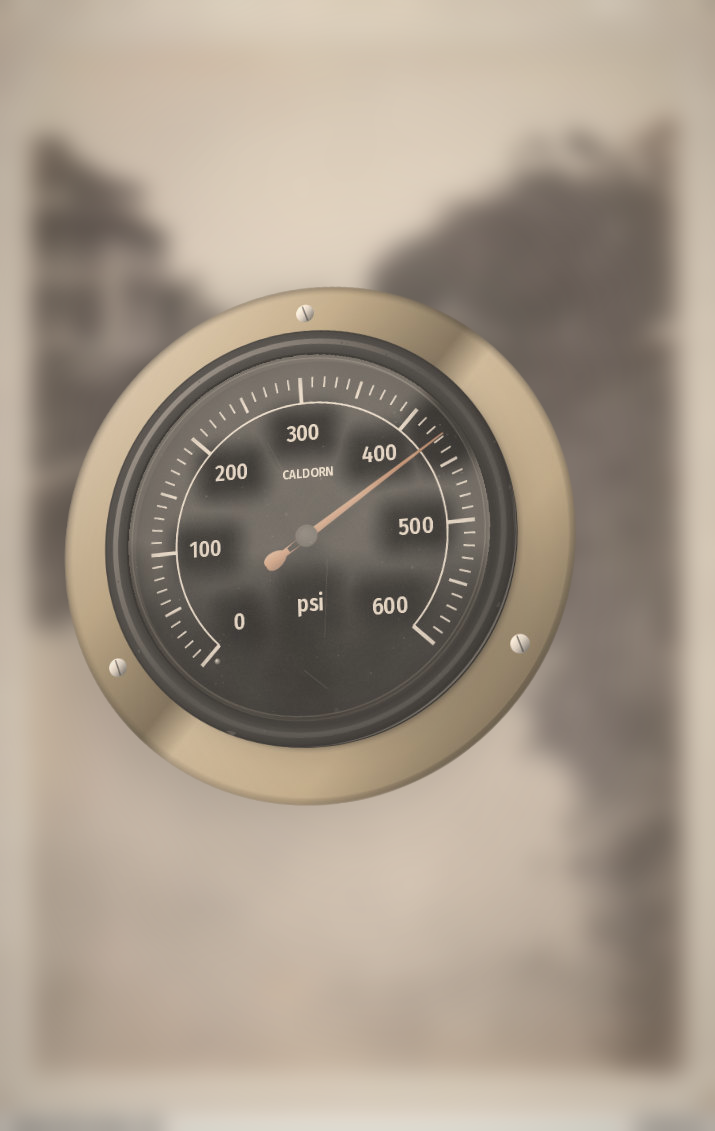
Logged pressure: 430 psi
